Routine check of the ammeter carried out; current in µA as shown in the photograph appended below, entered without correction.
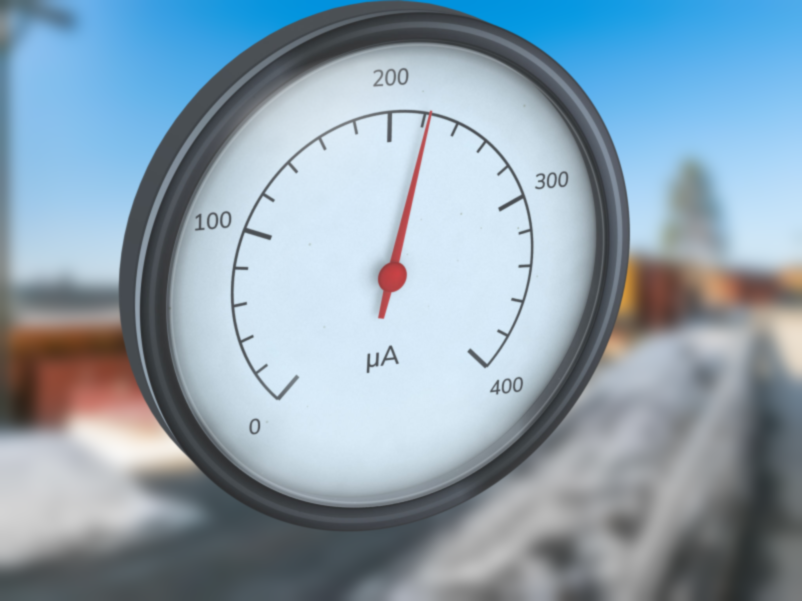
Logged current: 220 µA
